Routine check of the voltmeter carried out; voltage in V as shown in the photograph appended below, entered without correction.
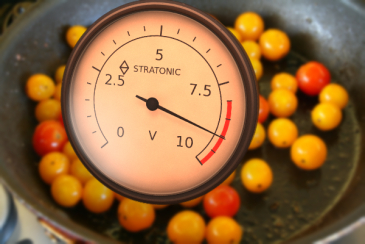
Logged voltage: 9 V
